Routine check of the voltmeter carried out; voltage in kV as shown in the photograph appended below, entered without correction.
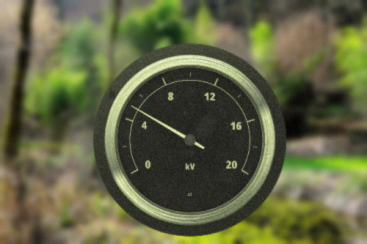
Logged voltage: 5 kV
